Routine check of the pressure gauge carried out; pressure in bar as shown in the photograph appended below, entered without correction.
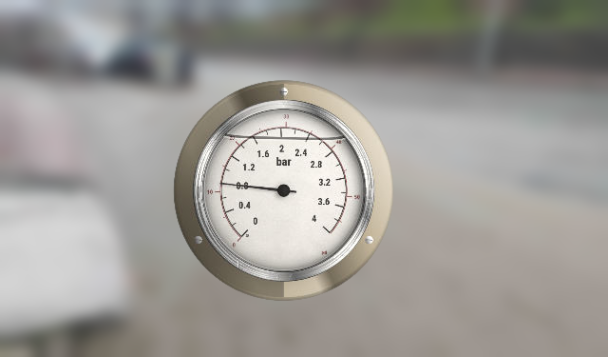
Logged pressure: 0.8 bar
